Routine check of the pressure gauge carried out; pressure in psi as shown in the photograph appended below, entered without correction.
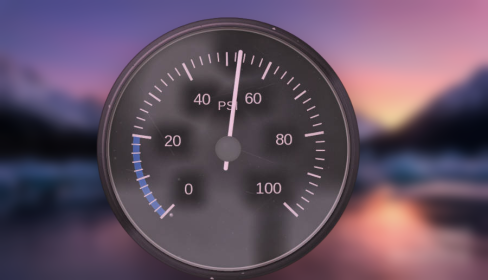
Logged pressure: 53 psi
